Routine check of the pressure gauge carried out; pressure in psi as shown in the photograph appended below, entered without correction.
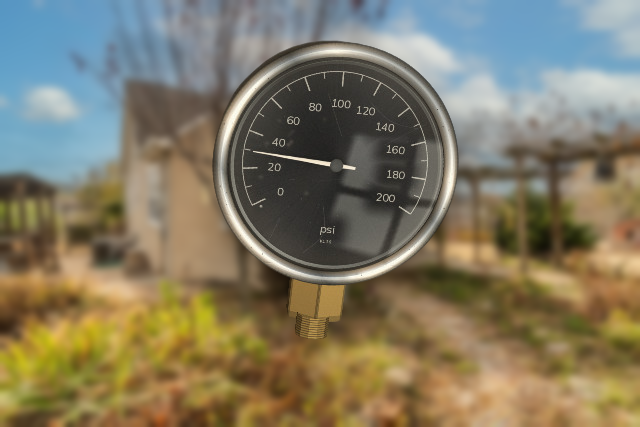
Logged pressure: 30 psi
